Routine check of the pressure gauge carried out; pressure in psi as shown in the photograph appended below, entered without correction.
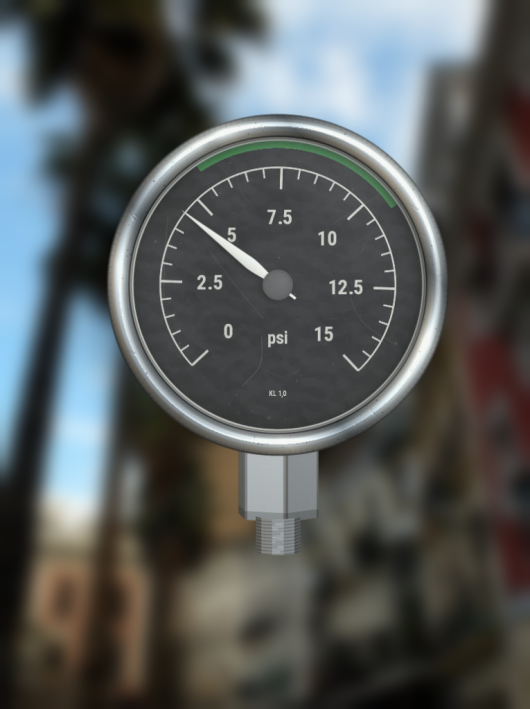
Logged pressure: 4.5 psi
